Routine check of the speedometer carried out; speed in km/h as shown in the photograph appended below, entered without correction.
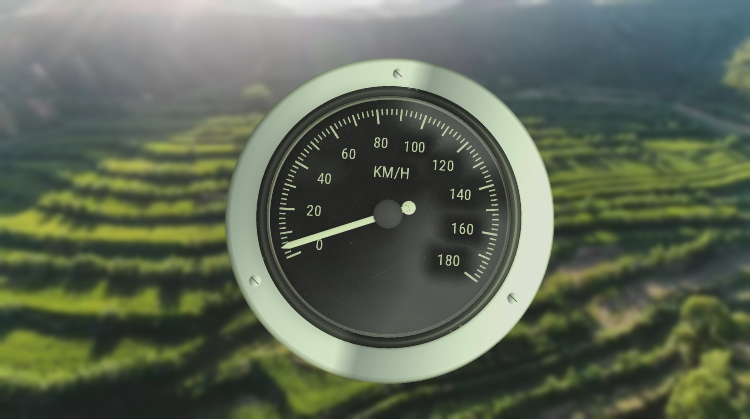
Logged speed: 4 km/h
